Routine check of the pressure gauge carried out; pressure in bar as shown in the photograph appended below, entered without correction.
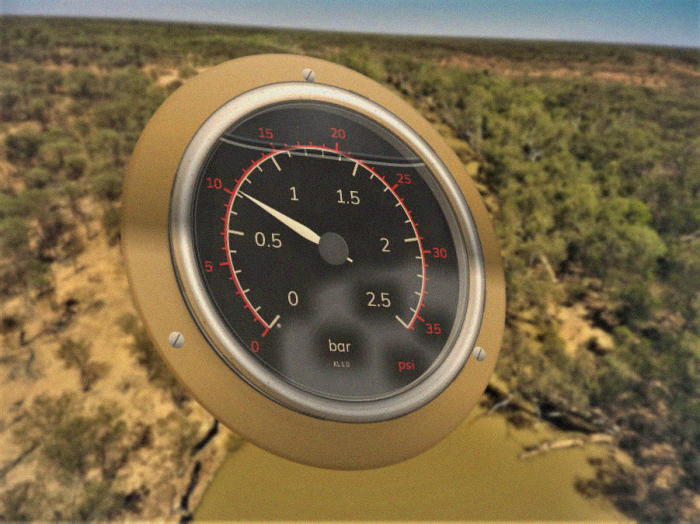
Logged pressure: 0.7 bar
